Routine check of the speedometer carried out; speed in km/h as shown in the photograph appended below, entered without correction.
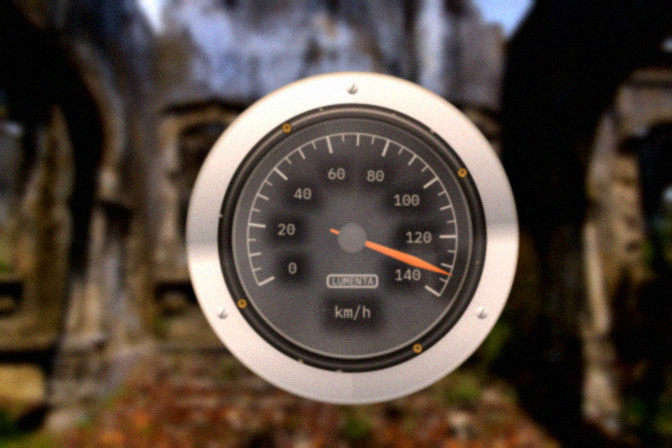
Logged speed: 132.5 km/h
